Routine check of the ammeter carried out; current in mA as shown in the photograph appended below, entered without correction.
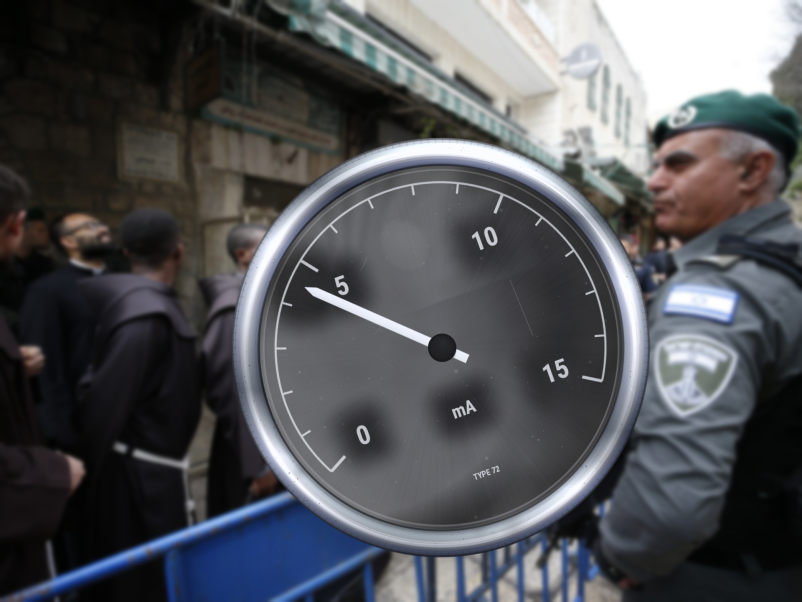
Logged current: 4.5 mA
